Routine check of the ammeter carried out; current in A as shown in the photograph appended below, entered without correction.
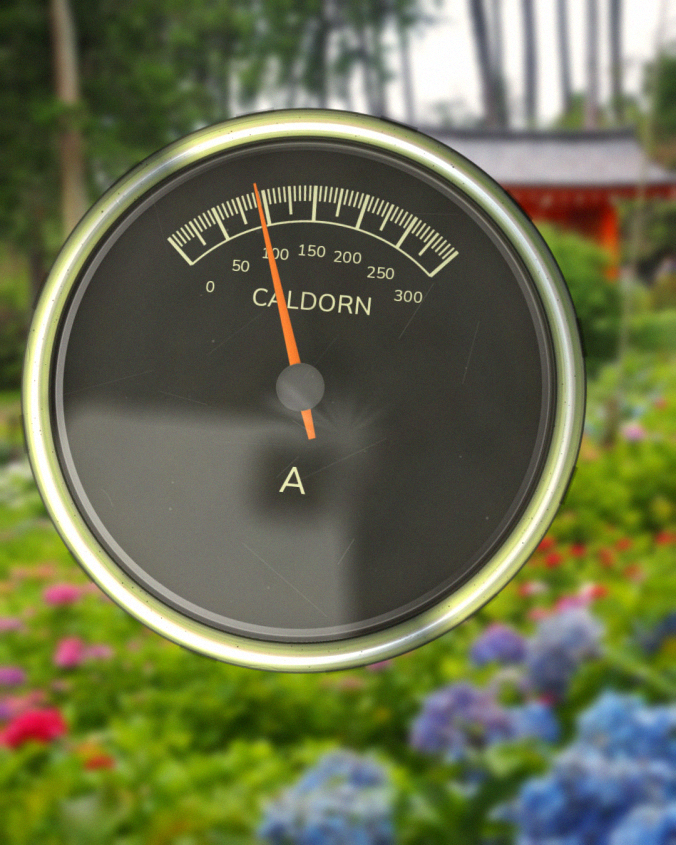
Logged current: 95 A
